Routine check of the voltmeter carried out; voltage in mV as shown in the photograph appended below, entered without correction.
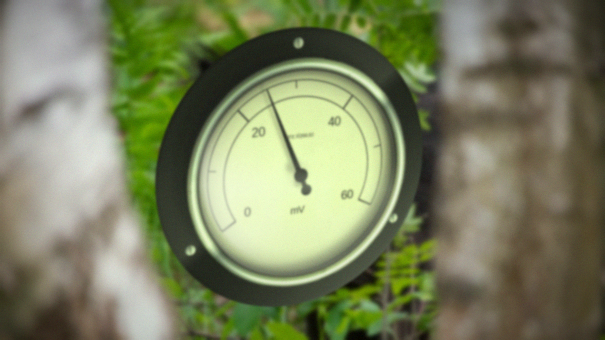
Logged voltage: 25 mV
